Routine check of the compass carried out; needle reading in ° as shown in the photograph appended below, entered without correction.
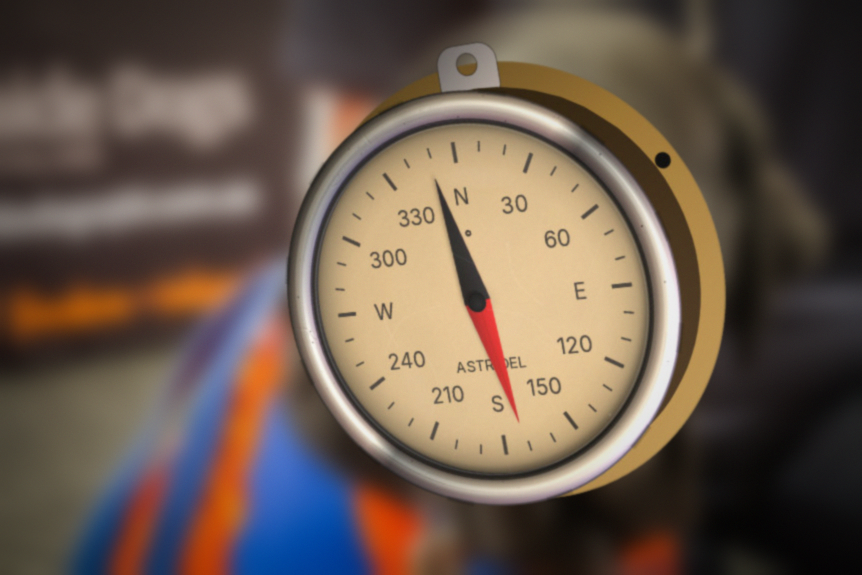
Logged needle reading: 170 °
